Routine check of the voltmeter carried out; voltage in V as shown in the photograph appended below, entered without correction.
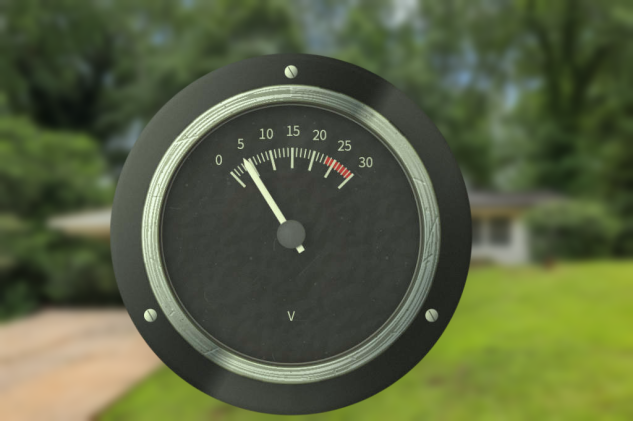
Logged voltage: 4 V
